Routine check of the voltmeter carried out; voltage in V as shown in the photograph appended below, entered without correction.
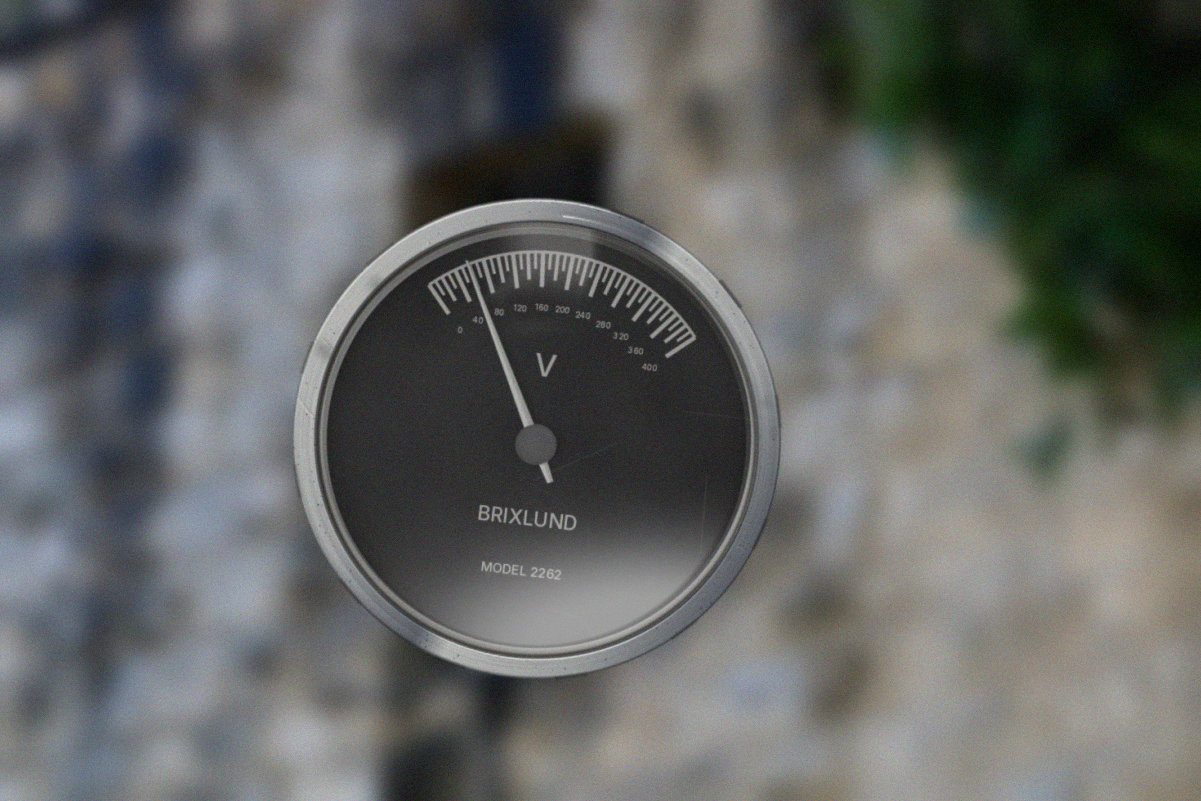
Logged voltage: 60 V
